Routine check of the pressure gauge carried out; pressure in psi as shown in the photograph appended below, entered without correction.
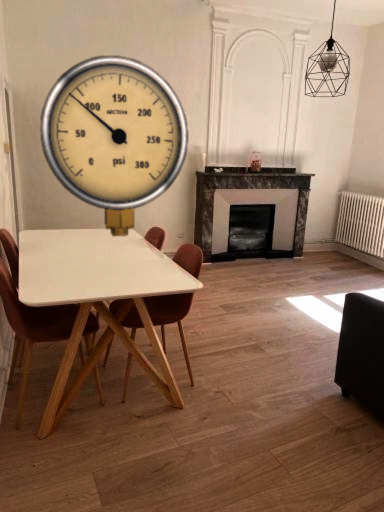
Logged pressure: 90 psi
